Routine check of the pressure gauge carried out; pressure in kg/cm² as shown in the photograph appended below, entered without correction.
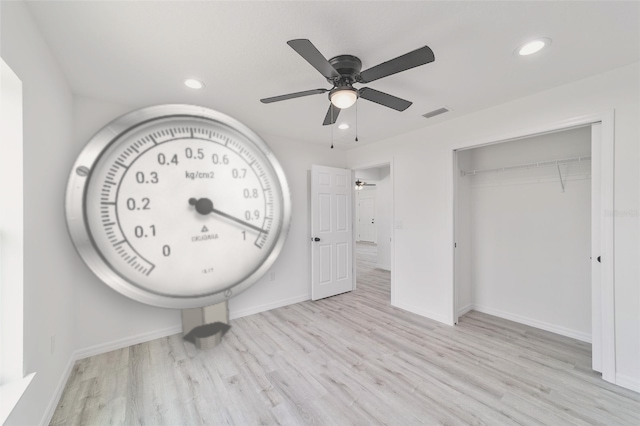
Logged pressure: 0.95 kg/cm²
